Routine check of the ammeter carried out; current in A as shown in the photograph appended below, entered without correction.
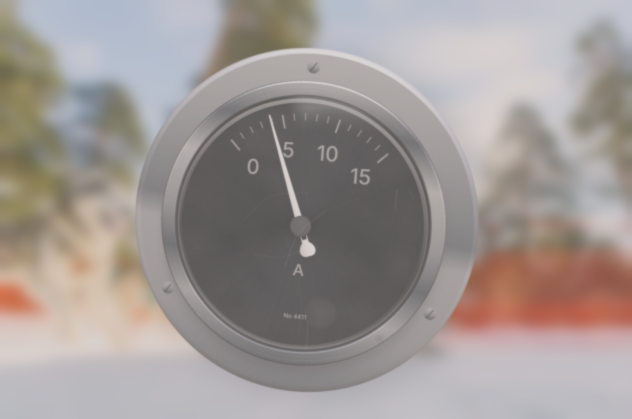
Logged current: 4 A
